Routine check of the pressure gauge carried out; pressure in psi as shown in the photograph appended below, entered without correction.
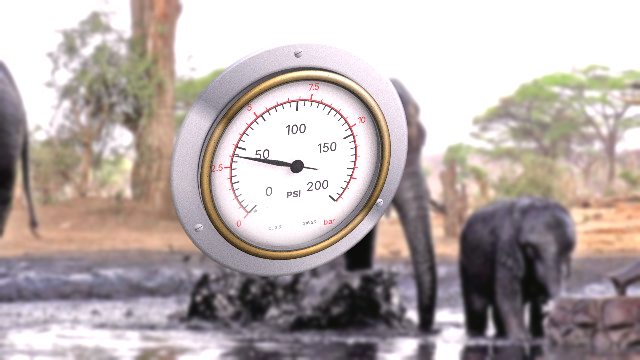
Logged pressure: 45 psi
